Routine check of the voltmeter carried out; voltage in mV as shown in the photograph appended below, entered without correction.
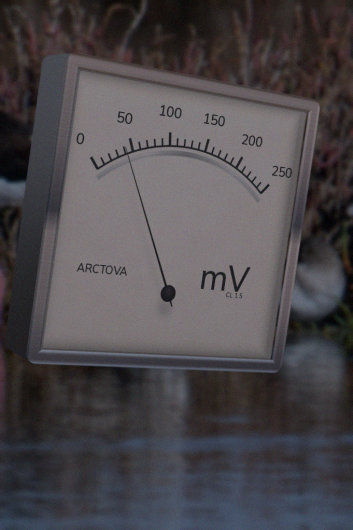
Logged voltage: 40 mV
